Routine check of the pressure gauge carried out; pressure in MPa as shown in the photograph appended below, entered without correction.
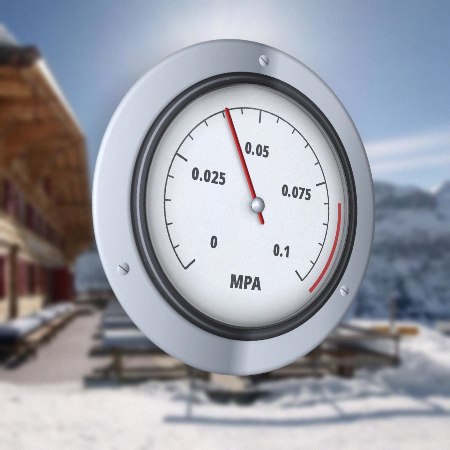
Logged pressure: 0.04 MPa
